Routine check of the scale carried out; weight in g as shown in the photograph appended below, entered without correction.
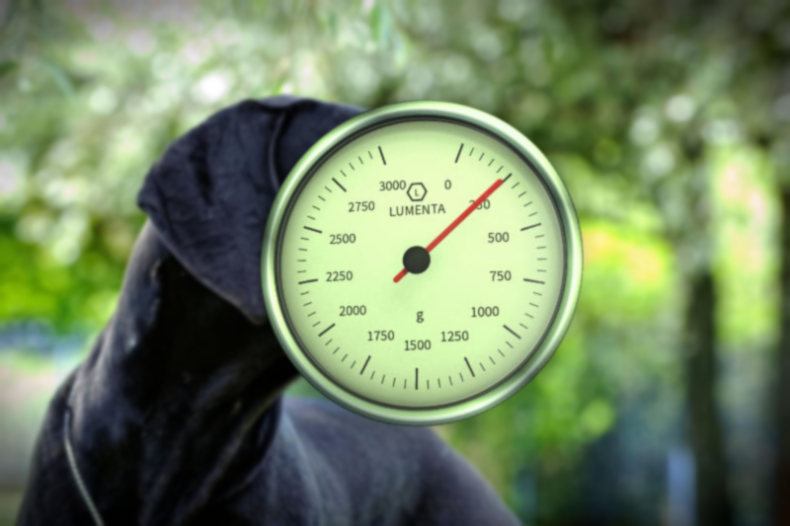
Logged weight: 250 g
